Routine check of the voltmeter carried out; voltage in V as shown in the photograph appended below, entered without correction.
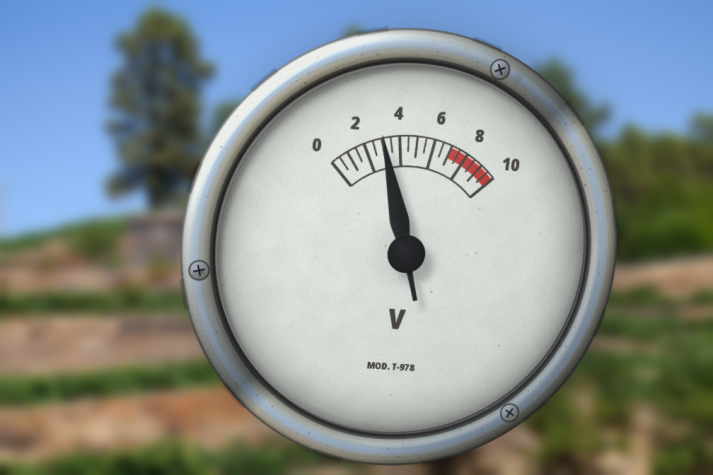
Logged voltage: 3 V
